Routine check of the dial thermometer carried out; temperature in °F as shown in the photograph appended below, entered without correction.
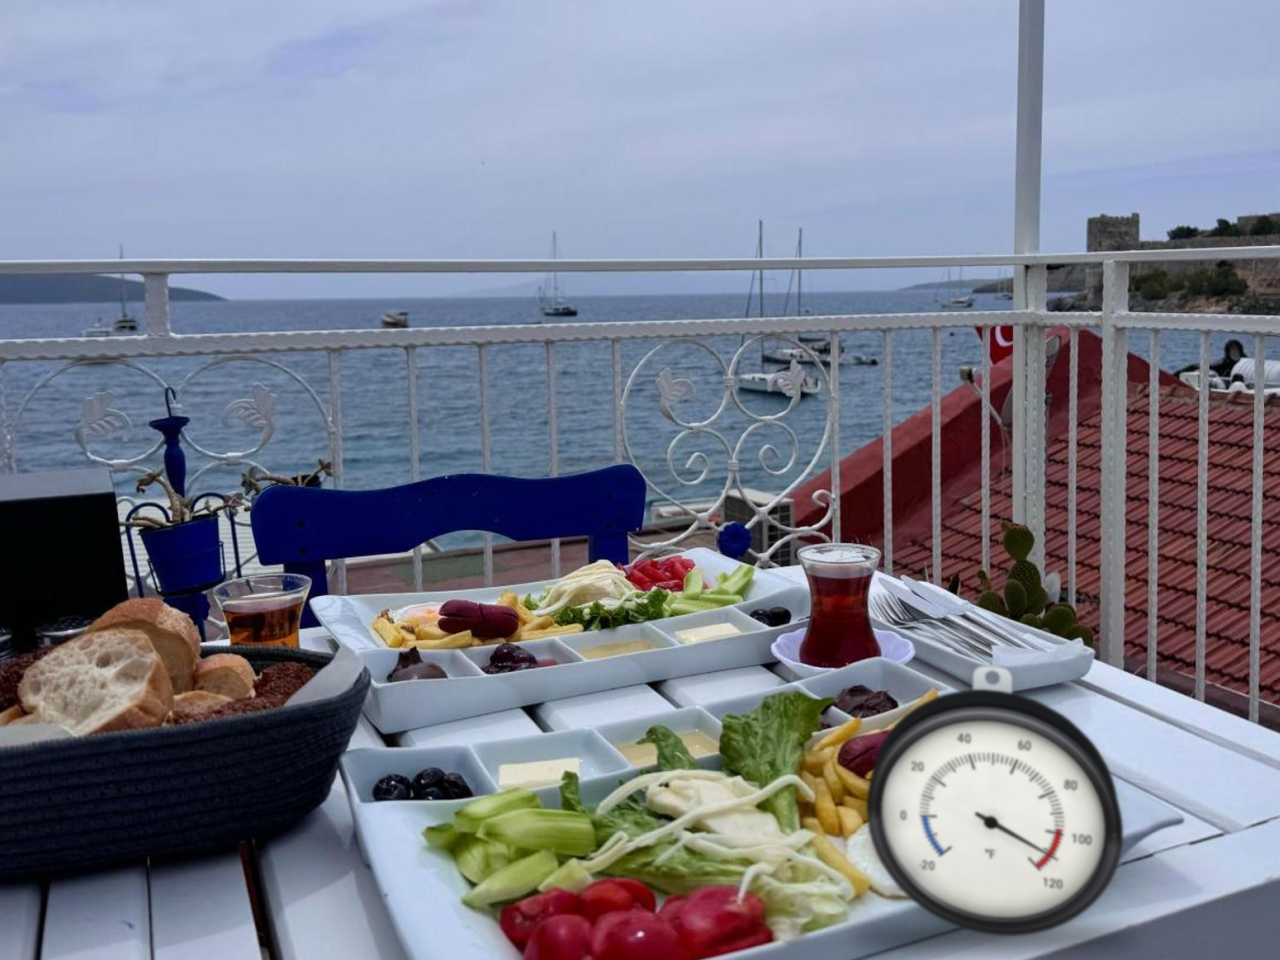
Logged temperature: 110 °F
